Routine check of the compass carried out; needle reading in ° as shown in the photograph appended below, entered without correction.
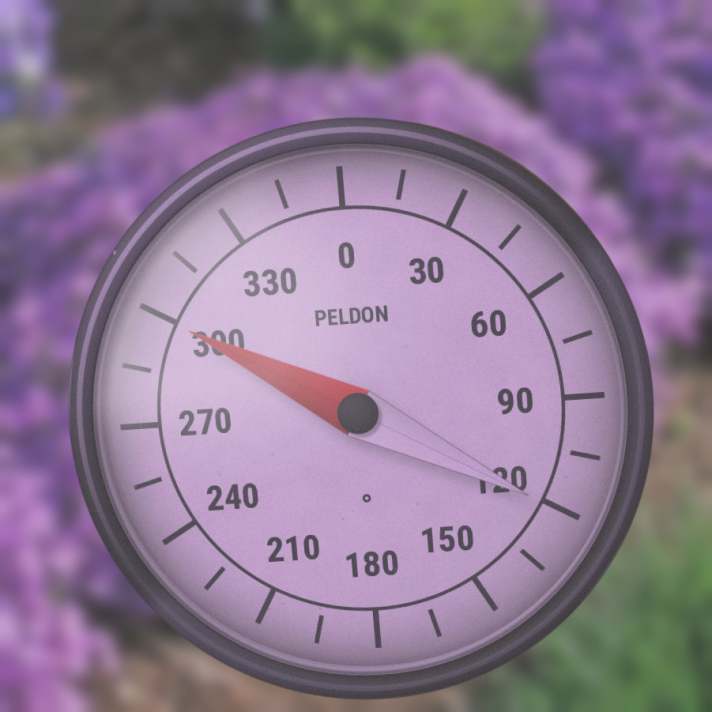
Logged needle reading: 300 °
